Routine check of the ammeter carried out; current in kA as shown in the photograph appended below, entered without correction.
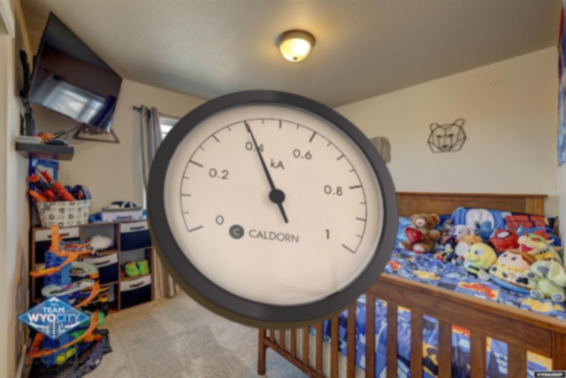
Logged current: 0.4 kA
